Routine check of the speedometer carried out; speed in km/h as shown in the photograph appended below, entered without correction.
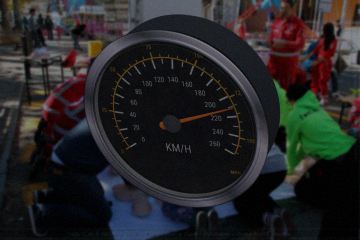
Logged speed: 210 km/h
